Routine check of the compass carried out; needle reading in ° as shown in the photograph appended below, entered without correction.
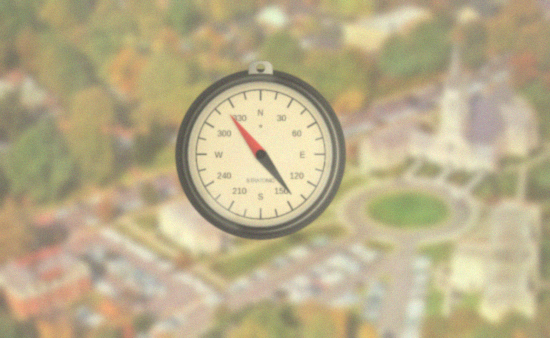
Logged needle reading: 322.5 °
